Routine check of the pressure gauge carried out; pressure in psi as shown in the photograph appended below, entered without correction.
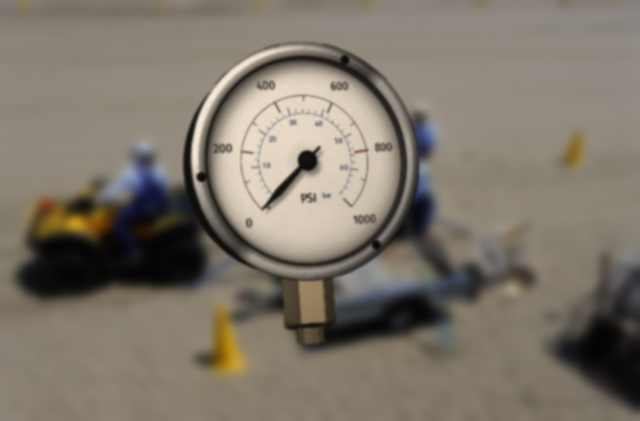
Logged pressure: 0 psi
